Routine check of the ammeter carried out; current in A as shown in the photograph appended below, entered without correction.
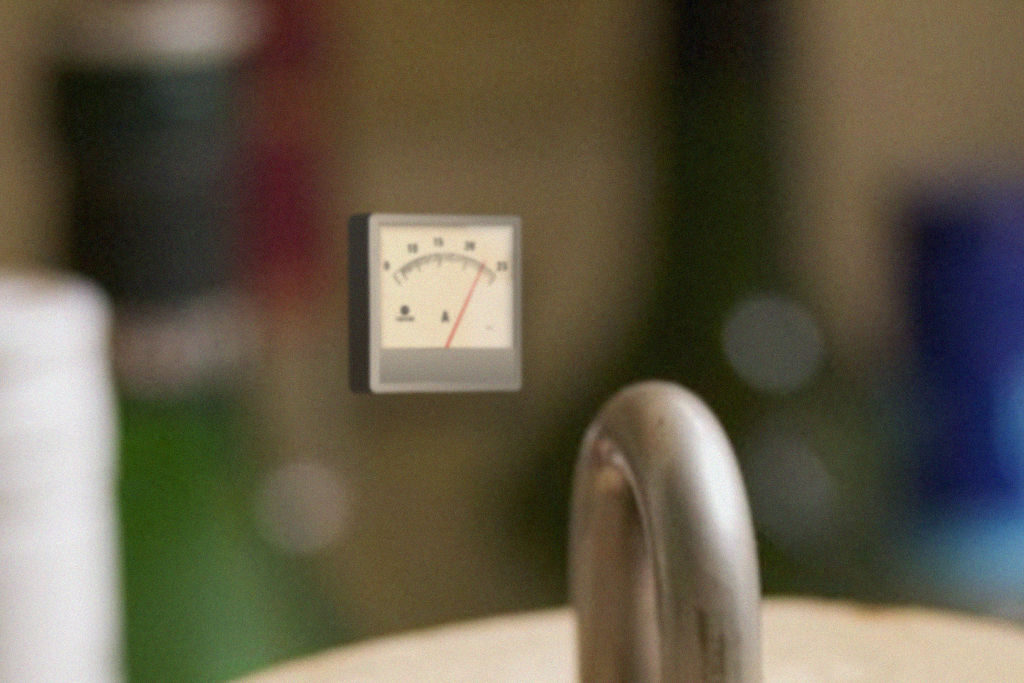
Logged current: 22.5 A
